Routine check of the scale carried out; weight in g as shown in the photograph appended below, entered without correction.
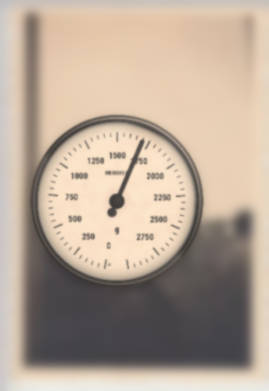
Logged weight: 1700 g
